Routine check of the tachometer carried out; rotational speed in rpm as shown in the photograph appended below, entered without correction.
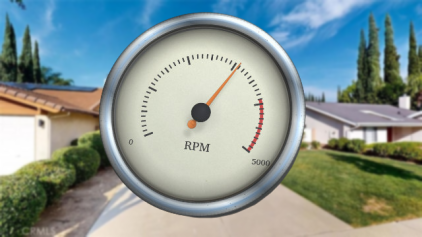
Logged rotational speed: 3100 rpm
